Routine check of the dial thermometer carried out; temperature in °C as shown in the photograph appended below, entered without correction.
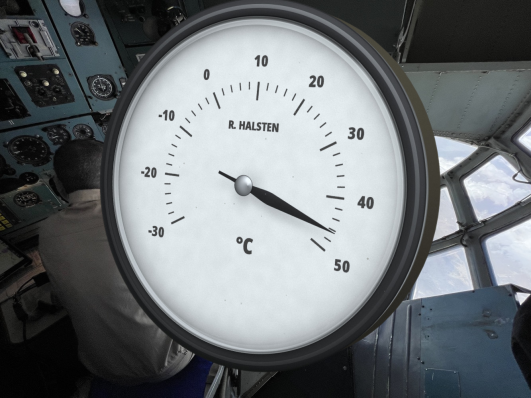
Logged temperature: 46 °C
